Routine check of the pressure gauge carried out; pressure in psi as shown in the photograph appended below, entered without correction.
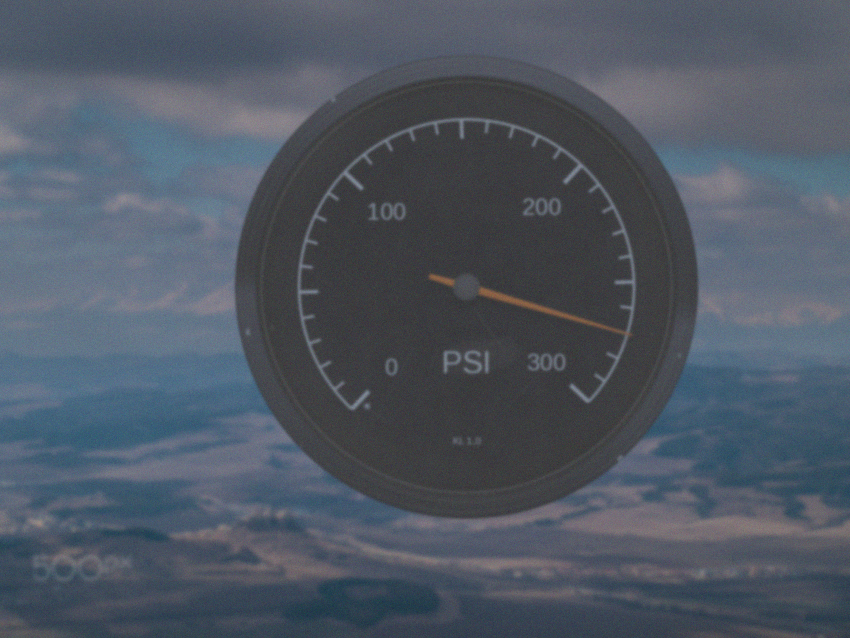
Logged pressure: 270 psi
